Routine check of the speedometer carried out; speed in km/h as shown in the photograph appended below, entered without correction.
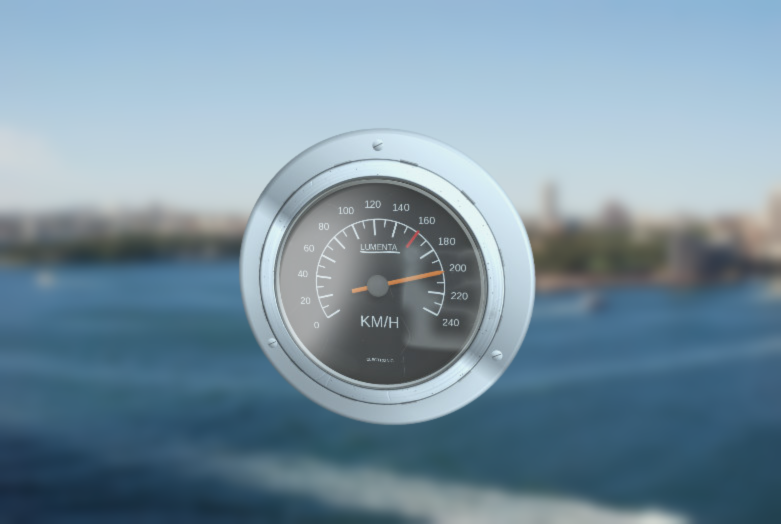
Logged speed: 200 km/h
